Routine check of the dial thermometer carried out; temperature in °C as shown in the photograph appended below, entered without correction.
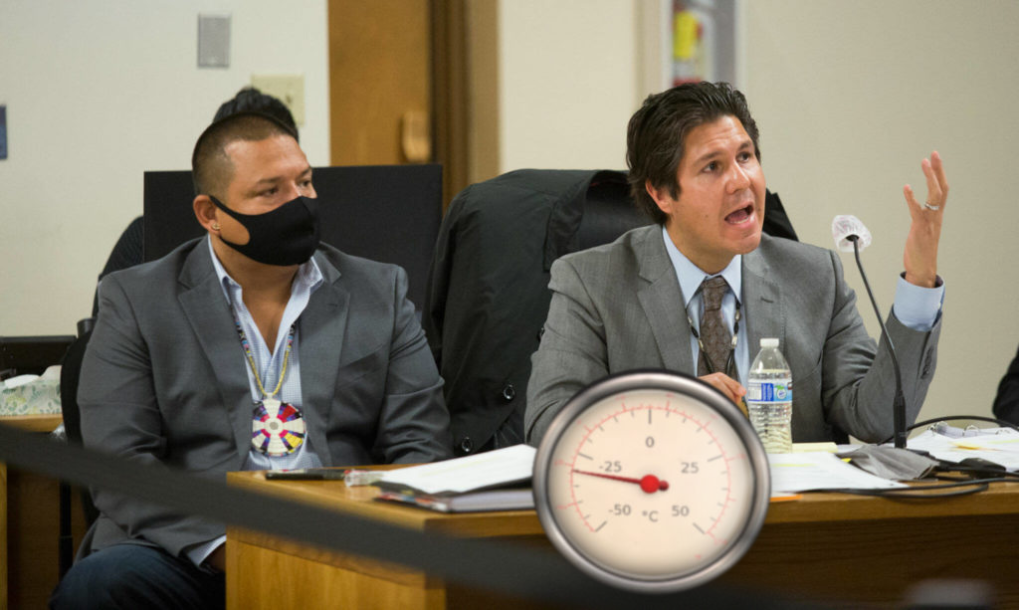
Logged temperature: -30 °C
